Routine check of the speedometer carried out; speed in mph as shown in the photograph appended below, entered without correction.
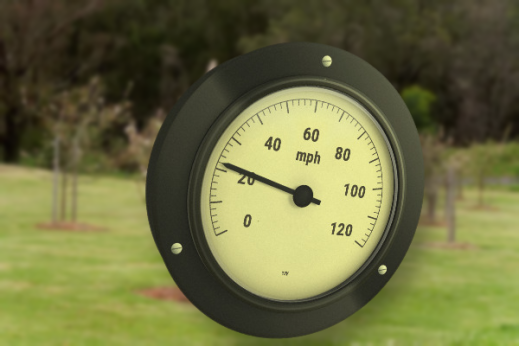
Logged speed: 22 mph
